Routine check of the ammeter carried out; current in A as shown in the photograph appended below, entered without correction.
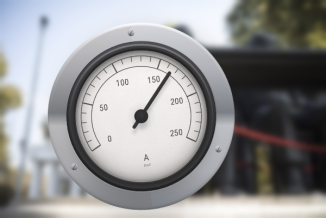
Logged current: 165 A
